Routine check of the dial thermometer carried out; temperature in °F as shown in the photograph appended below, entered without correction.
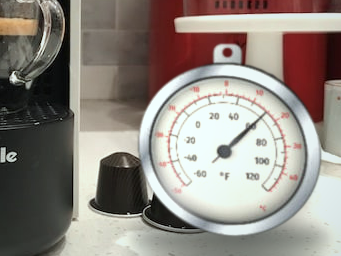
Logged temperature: 60 °F
